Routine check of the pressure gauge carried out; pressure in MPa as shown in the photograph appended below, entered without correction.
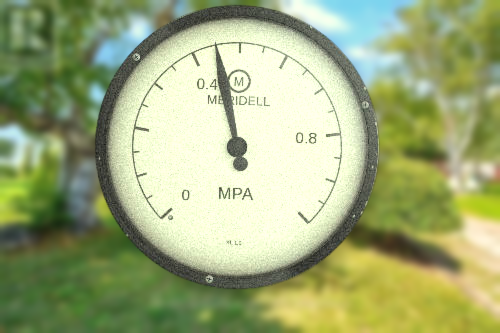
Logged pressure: 0.45 MPa
